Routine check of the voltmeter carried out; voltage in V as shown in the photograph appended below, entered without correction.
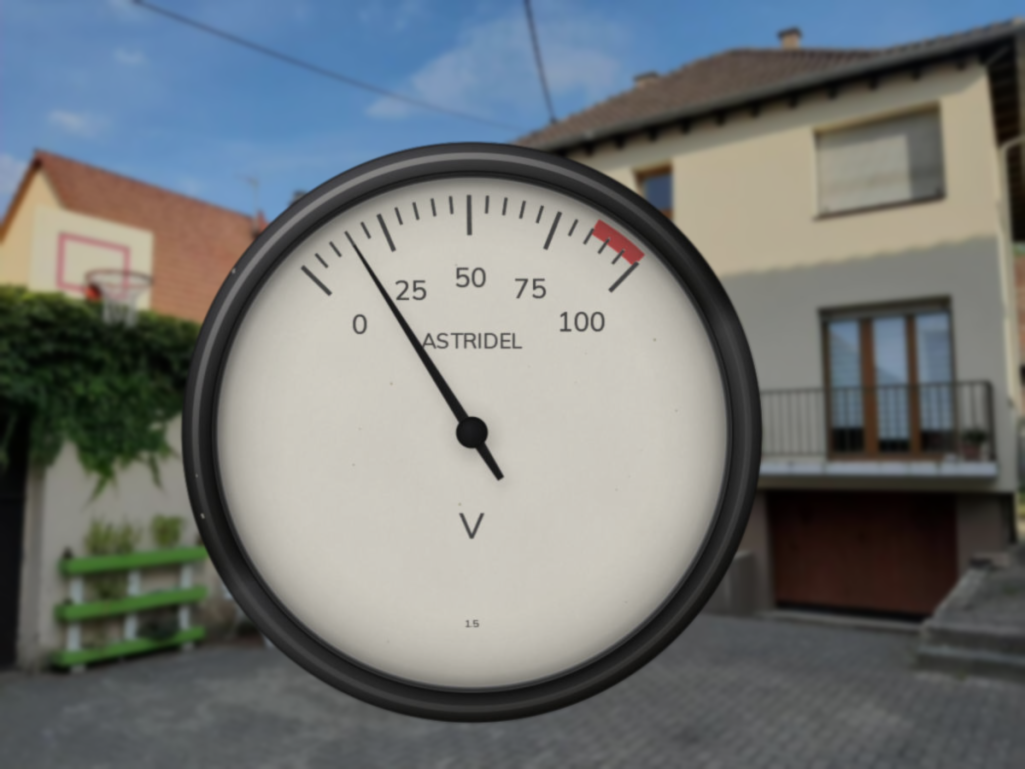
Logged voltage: 15 V
